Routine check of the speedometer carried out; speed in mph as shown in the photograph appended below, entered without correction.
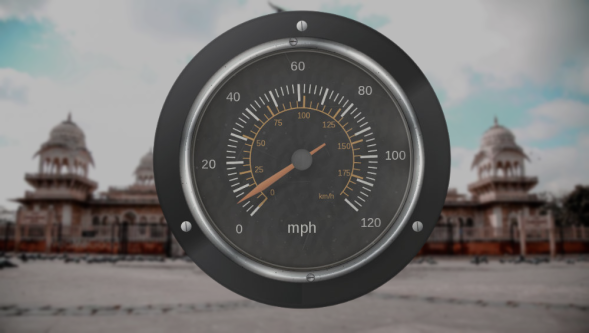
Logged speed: 6 mph
